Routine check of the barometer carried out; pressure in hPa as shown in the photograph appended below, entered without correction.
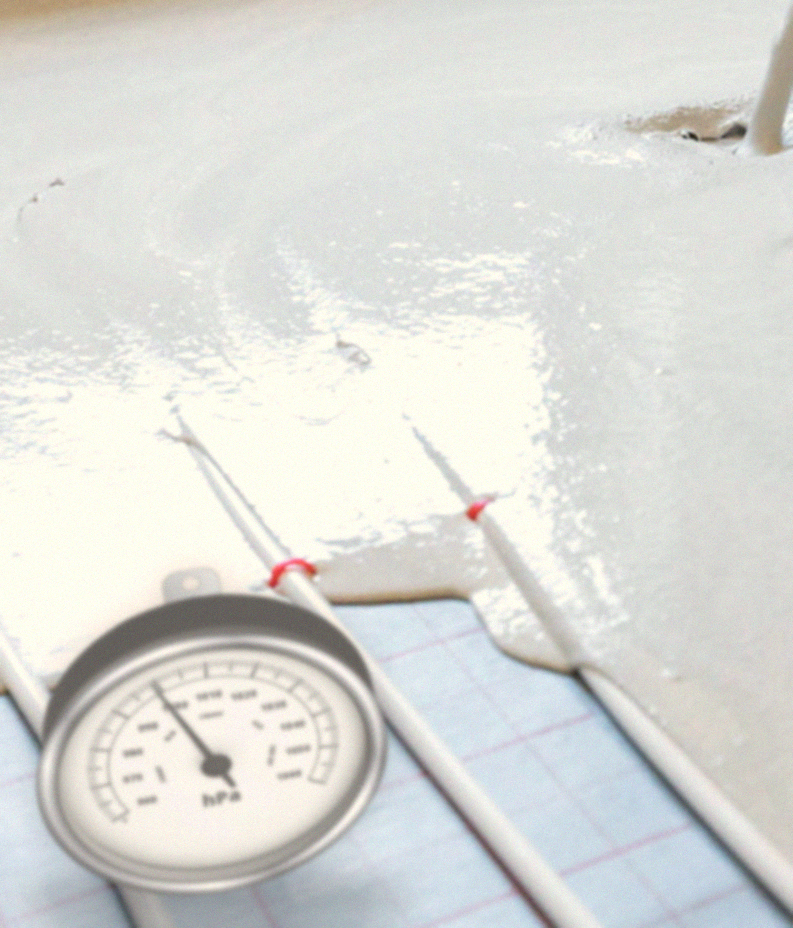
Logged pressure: 1000 hPa
